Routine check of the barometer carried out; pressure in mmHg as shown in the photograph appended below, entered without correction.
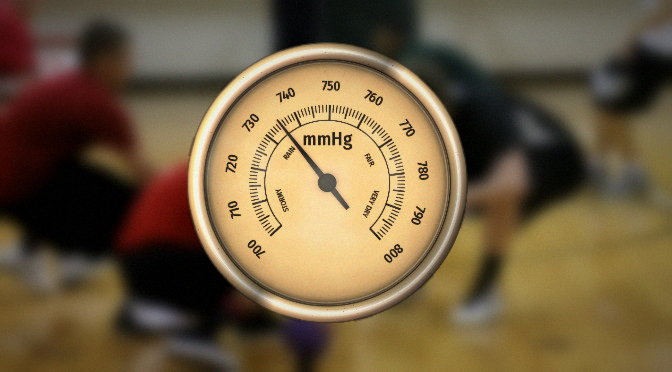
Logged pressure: 735 mmHg
